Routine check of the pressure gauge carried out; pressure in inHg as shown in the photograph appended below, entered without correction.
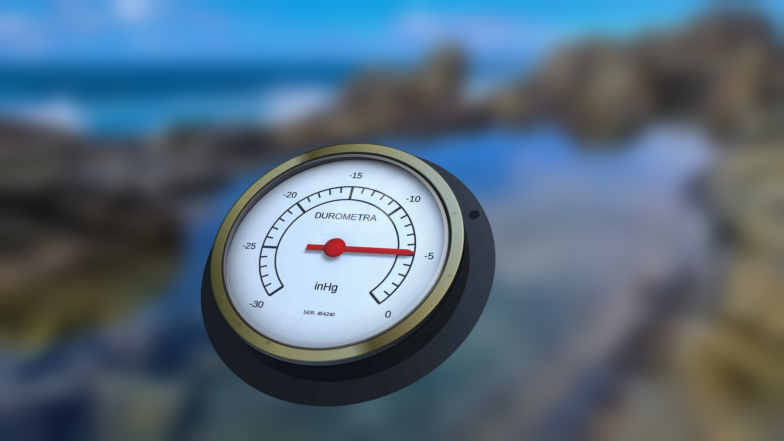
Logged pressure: -5 inHg
